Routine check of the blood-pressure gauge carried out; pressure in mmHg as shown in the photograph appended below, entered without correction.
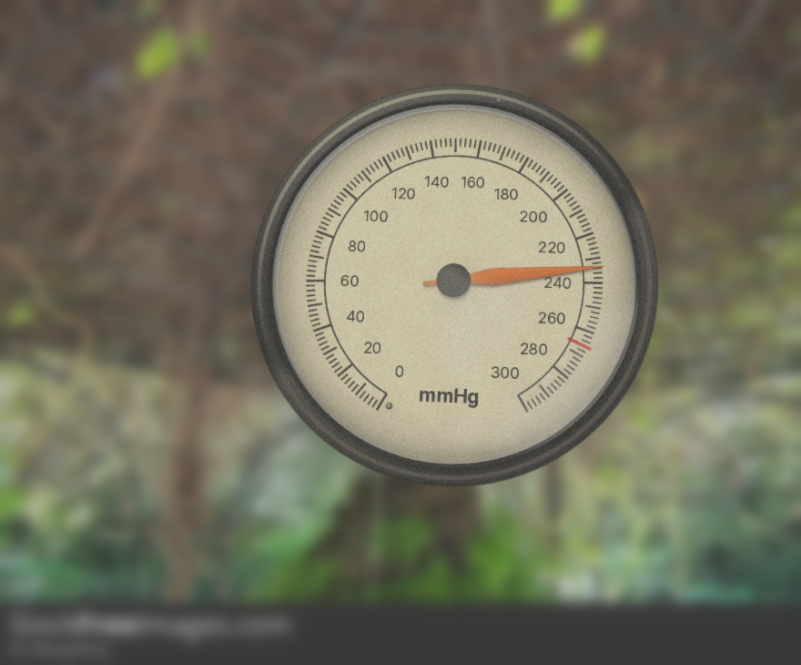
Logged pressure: 234 mmHg
